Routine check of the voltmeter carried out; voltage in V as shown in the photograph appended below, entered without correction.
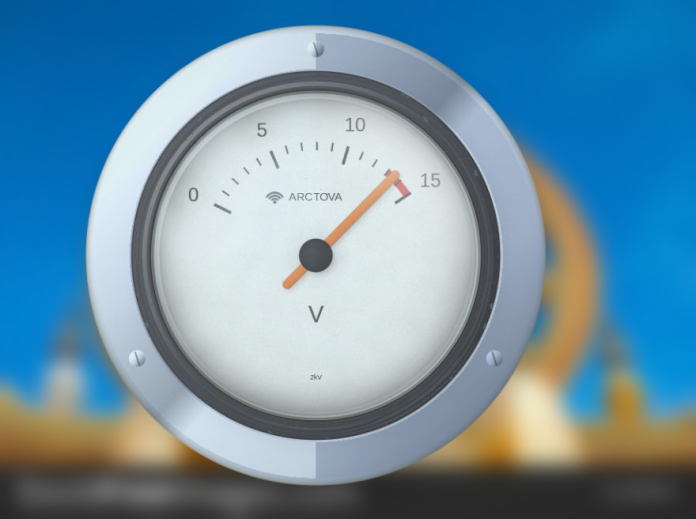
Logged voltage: 13.5 V
